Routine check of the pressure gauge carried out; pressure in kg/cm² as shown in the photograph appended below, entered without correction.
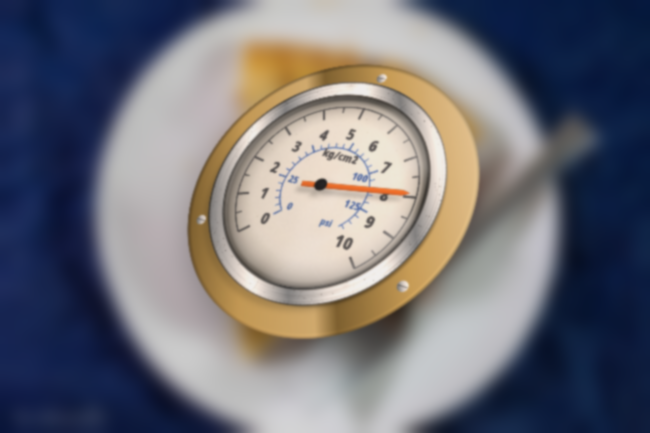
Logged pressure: 8 kg/cm²
